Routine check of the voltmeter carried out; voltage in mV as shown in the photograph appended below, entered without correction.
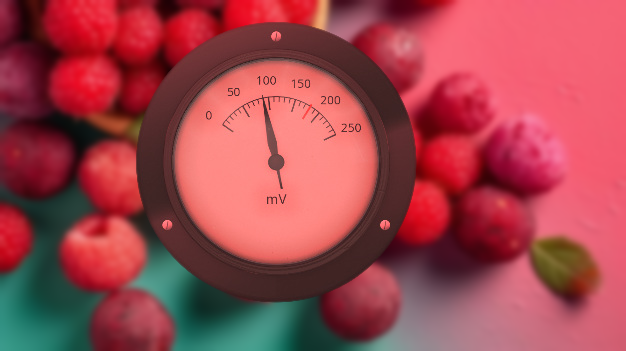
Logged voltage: 90 mV
